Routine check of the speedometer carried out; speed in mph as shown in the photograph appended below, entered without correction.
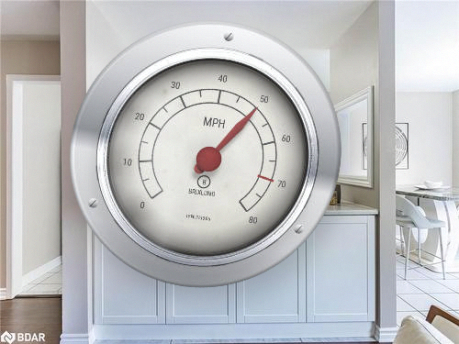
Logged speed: 50 mph
